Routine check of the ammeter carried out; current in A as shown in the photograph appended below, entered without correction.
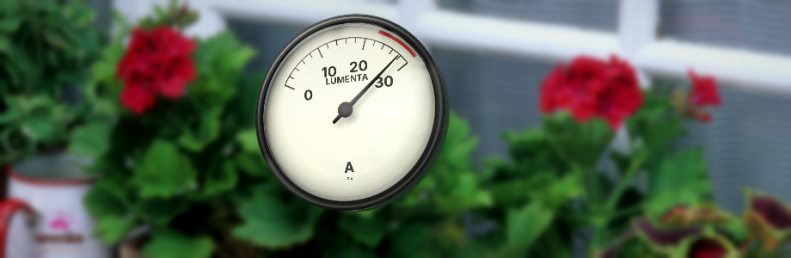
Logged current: 28 A
